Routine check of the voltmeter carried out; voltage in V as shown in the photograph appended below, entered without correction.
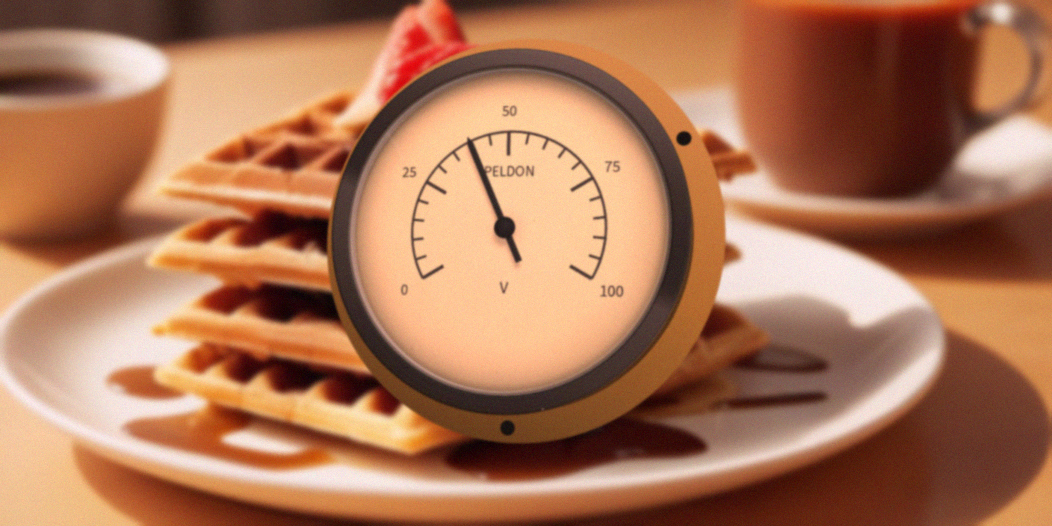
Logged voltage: 40 V
